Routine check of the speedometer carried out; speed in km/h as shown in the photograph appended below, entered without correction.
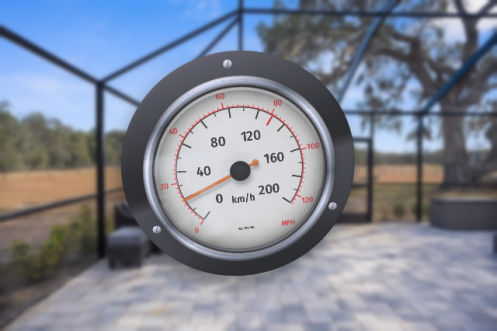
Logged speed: 20 km/h
